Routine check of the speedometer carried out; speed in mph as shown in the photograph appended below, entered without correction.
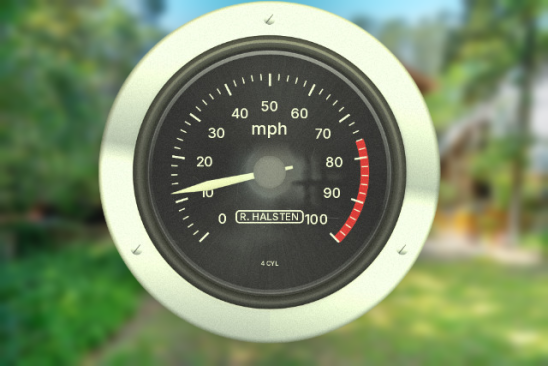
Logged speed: 12 mph
